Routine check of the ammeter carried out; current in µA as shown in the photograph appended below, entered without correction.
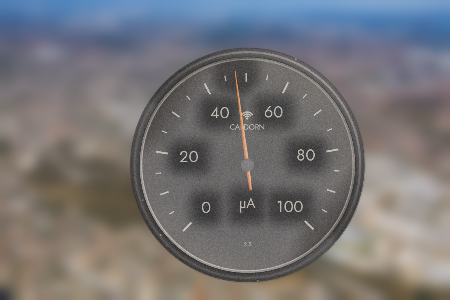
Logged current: 47.5 µA
